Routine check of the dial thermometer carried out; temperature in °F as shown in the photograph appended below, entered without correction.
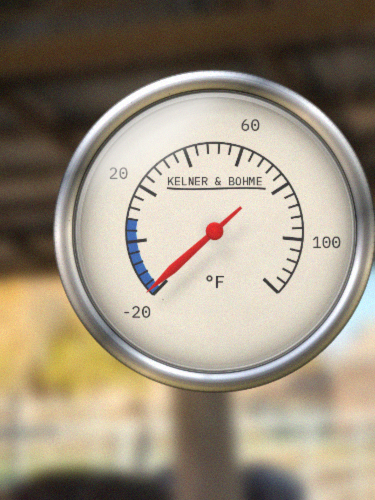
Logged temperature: -18 °F
